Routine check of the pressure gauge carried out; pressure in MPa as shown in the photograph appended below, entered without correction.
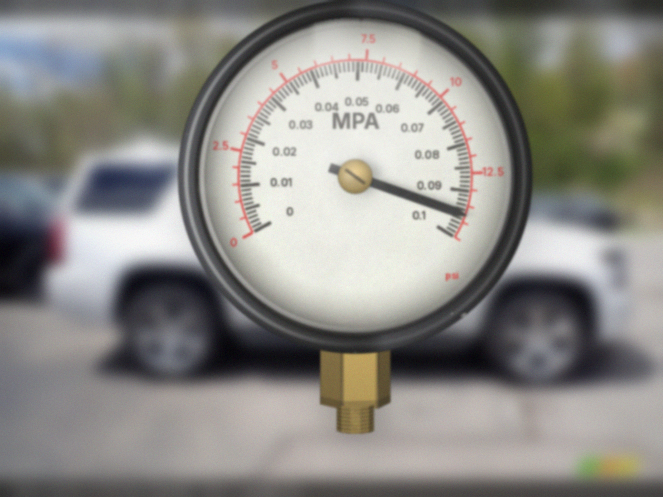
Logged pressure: 0.095 MPa
